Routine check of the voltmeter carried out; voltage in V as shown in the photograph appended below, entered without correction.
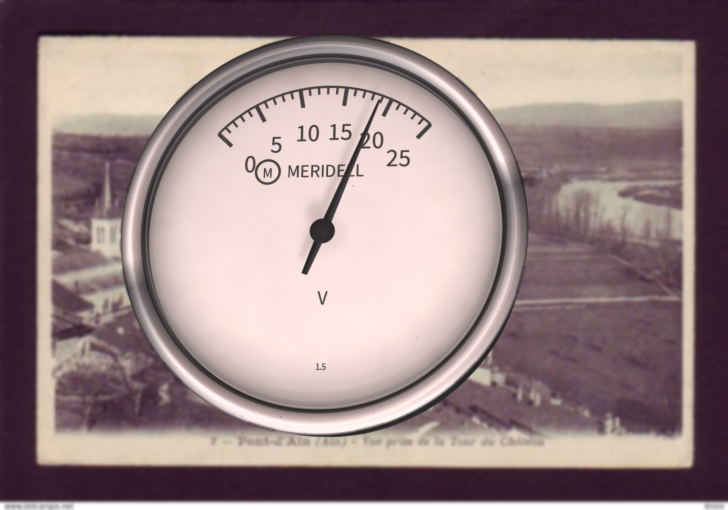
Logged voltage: 19 V
